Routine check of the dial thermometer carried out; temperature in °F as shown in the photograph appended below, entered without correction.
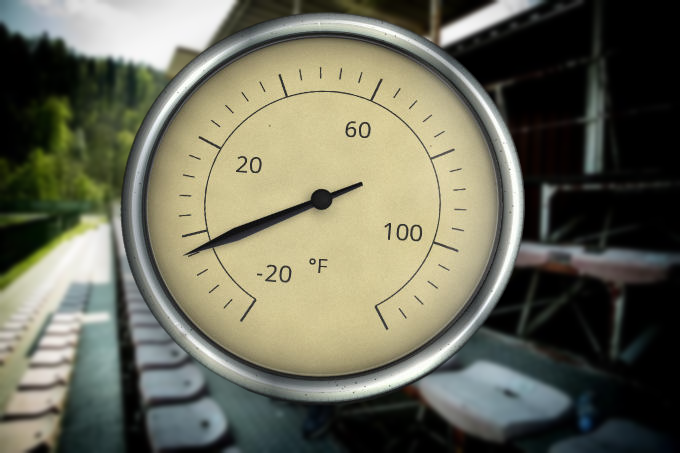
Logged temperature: -4 °F
